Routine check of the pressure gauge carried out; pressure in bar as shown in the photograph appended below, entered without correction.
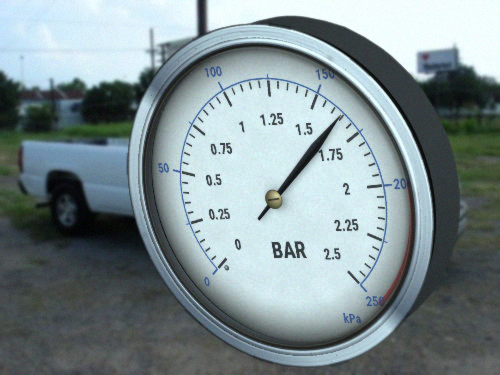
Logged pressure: 1.65 bar
